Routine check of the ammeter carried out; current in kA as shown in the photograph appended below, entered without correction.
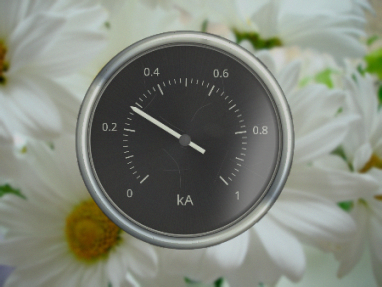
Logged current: 0.28 kA
